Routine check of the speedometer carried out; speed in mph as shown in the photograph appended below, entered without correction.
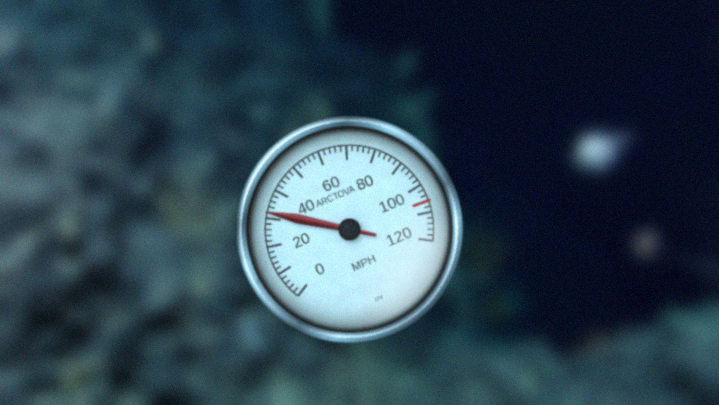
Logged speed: 32 mph
